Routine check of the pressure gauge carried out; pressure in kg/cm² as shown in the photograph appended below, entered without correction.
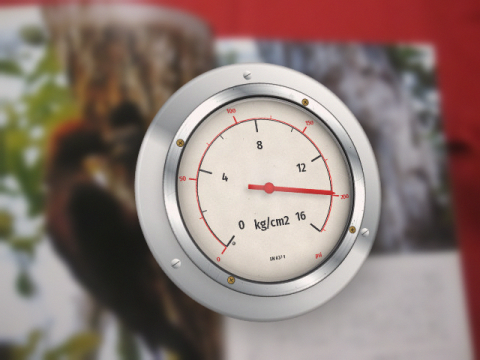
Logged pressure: 14 kg/cm²
